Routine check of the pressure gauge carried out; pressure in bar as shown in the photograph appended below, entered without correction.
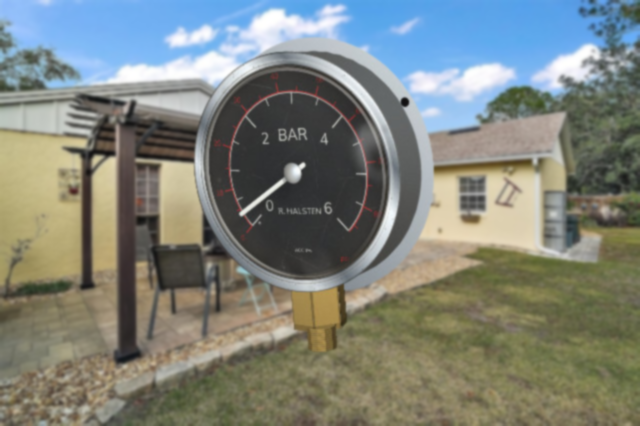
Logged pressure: 0.25 bar
